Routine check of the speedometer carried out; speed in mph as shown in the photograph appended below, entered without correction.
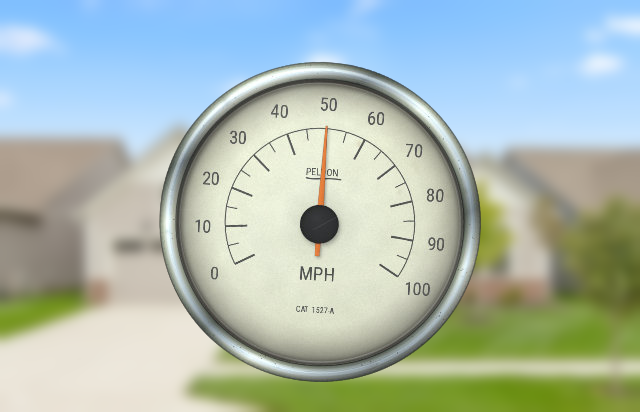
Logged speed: 50 mph
